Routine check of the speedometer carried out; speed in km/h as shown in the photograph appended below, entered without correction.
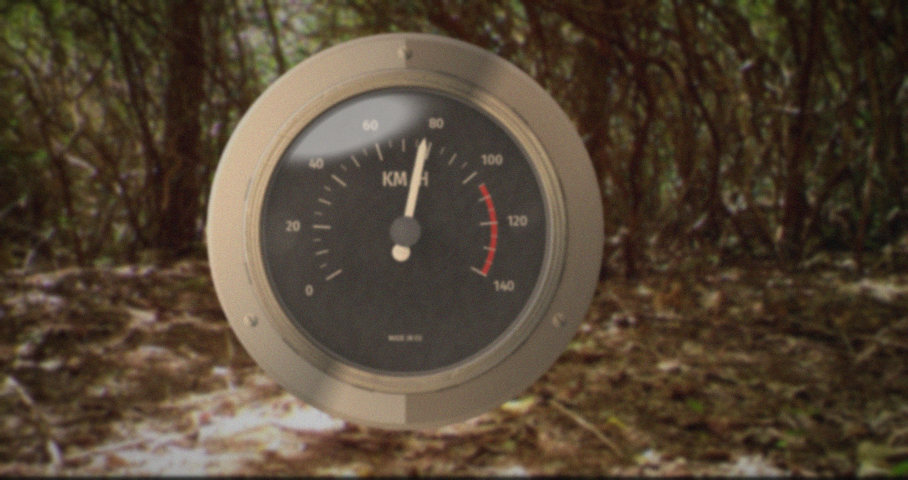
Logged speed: 77.5 km/h
